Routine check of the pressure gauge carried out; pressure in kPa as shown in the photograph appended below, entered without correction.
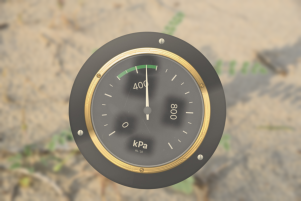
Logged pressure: 450 kPa
